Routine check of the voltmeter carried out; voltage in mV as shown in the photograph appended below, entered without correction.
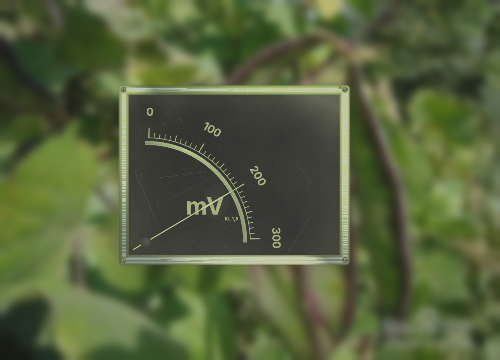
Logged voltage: 200 mV
